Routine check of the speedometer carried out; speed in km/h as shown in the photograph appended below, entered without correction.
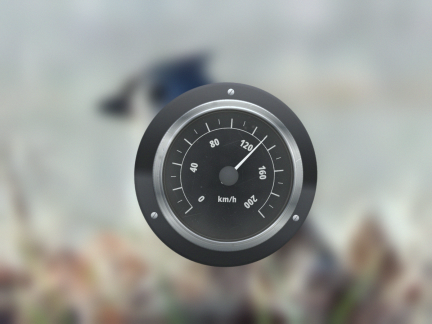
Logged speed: 130 km/h
